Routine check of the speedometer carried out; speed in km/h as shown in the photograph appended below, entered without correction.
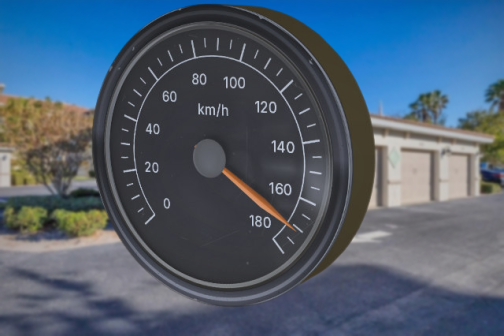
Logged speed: 170 km/h
